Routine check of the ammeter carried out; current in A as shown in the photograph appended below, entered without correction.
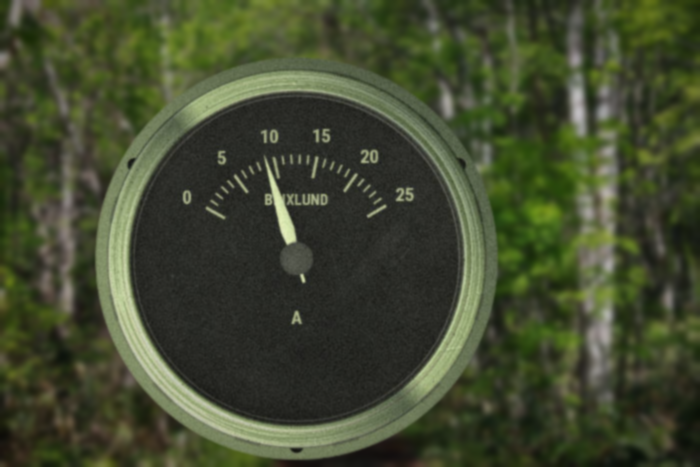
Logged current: 9 A
